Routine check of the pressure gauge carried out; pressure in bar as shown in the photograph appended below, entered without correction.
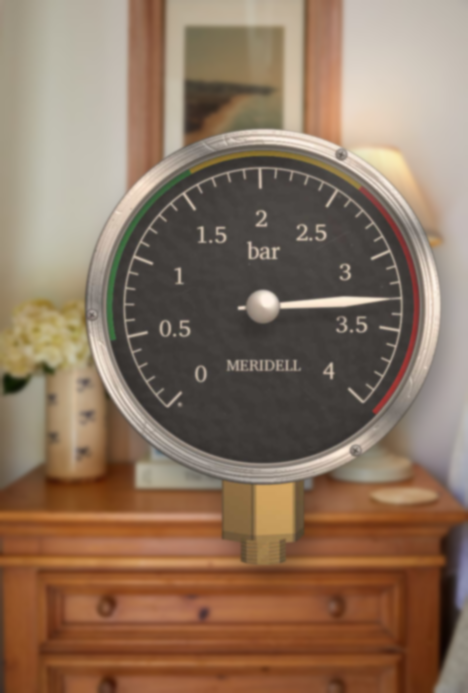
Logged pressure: 3.3 bar
